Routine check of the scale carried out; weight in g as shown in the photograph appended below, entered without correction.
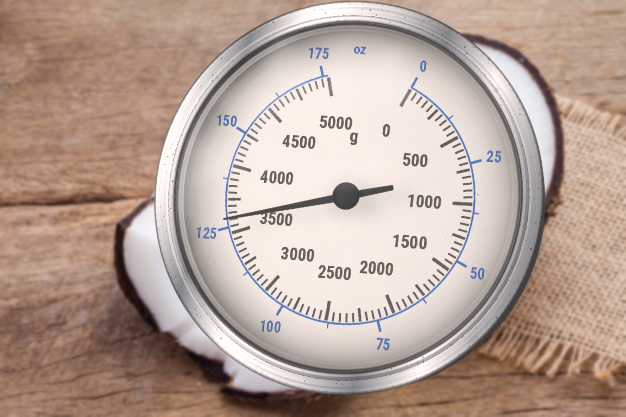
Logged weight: 3600 g
